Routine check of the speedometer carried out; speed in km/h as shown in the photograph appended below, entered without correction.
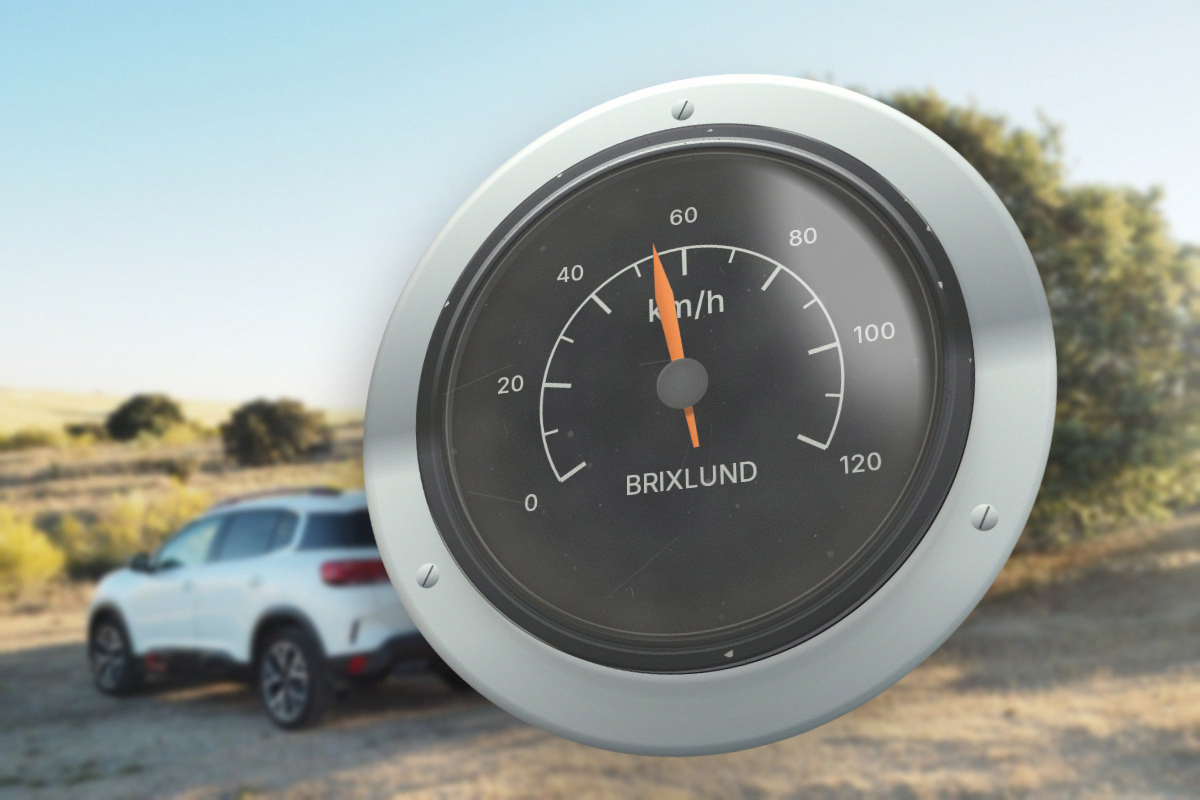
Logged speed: 55 km/h
